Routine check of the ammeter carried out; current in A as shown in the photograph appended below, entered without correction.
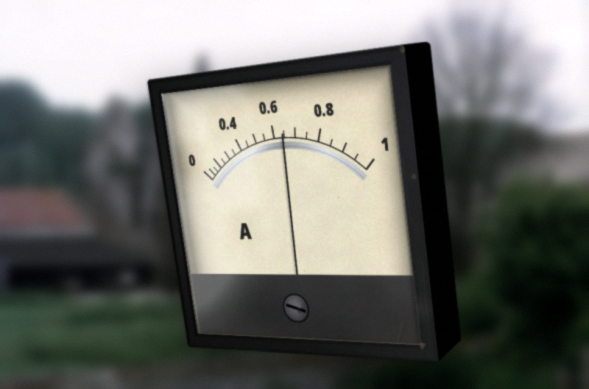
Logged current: 0.65 A
